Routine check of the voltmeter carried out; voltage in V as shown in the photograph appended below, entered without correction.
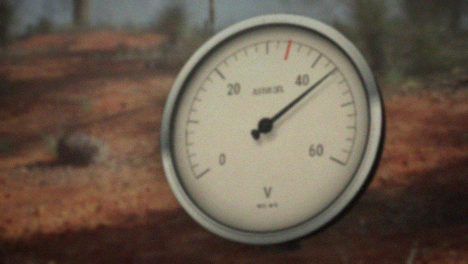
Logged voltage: 44 V
